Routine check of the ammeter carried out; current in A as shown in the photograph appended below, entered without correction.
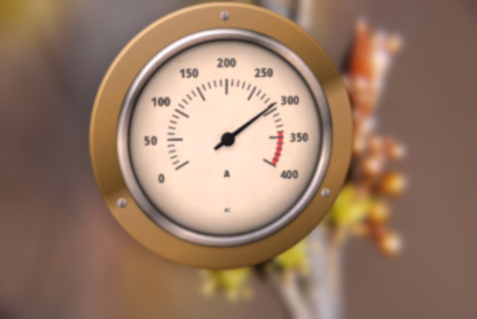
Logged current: 290 A
